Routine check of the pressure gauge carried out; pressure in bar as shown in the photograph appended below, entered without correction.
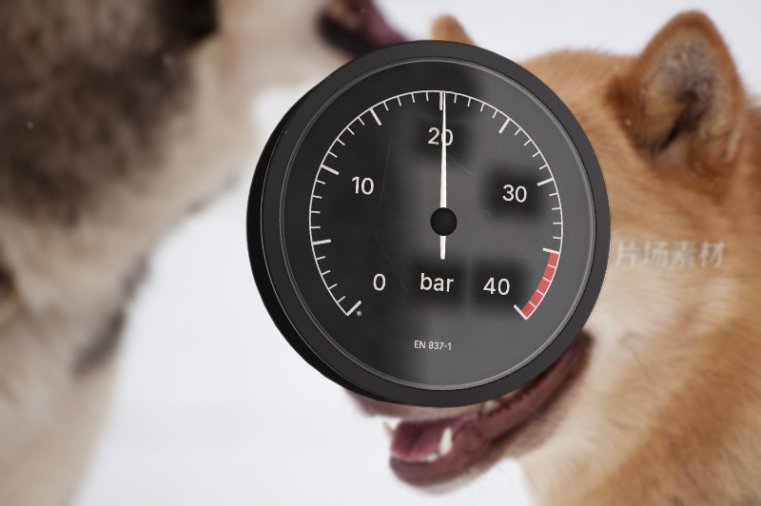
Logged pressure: 20 bar
